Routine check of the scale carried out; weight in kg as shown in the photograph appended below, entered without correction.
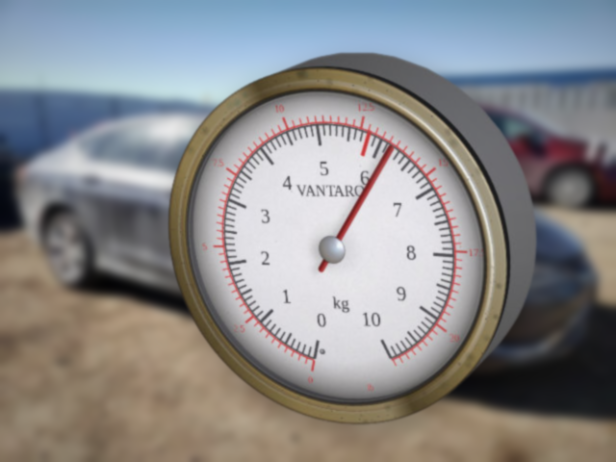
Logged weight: 6.2 kg
